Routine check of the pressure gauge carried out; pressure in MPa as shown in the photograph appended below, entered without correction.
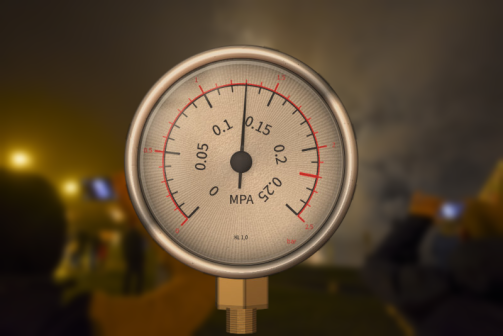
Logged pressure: 0.13 MPa
